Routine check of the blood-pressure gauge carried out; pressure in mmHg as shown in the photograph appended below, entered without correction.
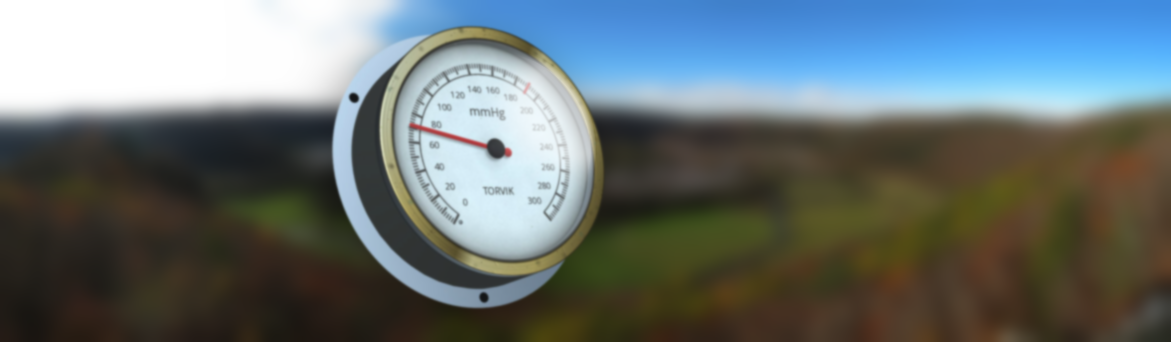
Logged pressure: 70 mmHg
